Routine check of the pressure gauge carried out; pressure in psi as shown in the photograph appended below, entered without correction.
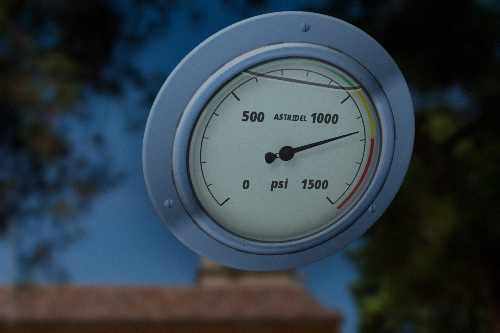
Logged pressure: 1150 psi
